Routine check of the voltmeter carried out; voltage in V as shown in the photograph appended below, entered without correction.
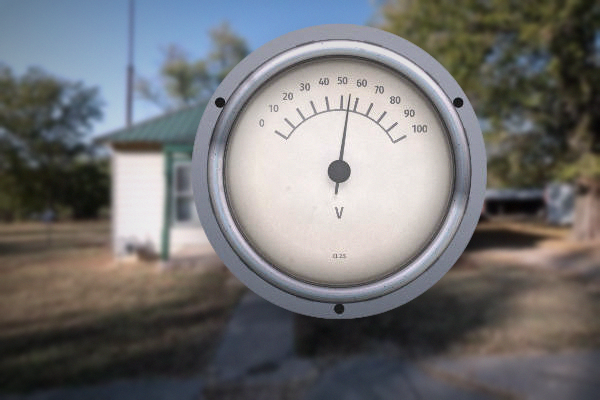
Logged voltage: 55 V
